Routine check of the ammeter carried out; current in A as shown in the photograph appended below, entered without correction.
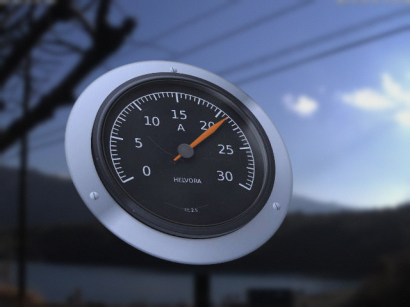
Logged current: 21 A
